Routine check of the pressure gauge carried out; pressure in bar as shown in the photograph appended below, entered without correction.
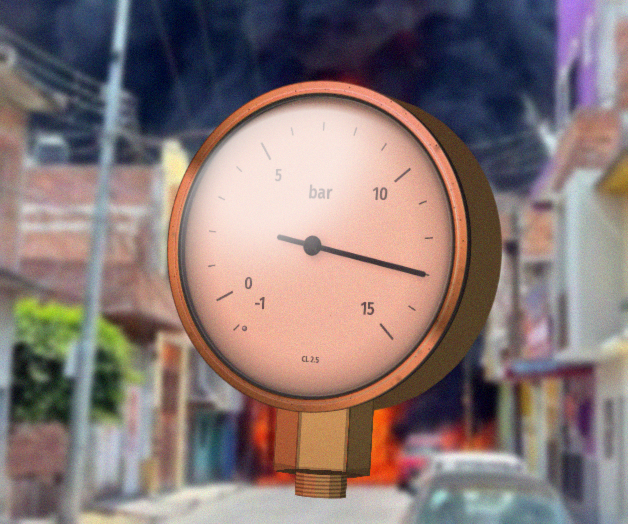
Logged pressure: 13 bar
